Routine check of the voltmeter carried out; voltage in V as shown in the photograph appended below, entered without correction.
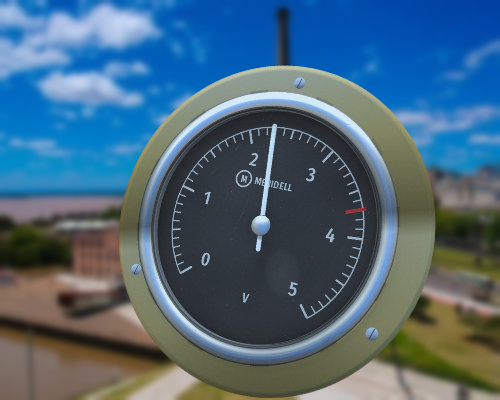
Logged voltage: 2.3 V
